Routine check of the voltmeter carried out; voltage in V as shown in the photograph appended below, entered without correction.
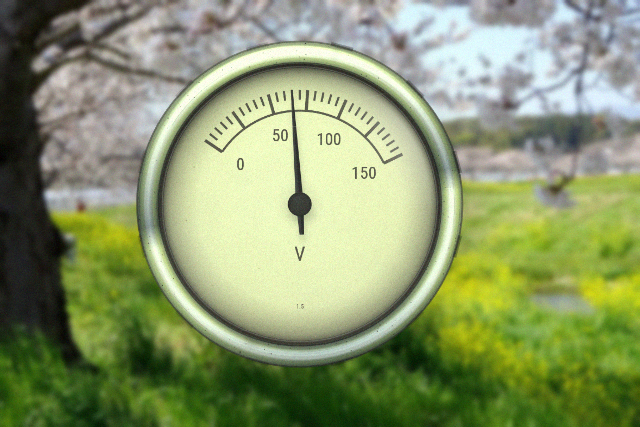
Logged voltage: 65 V
